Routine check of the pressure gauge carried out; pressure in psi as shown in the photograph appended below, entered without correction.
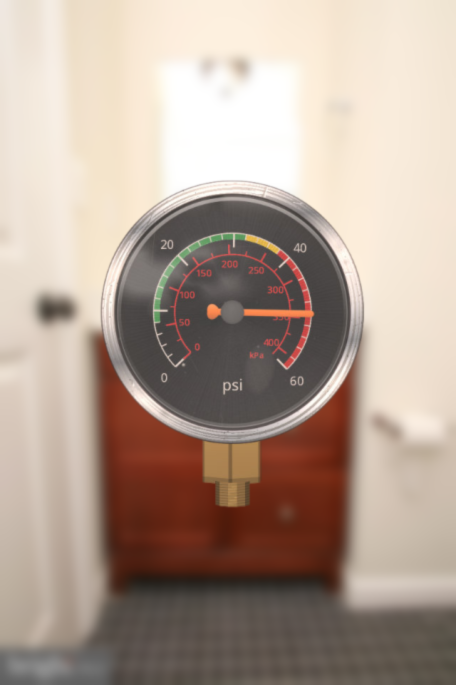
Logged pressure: 50 psi
